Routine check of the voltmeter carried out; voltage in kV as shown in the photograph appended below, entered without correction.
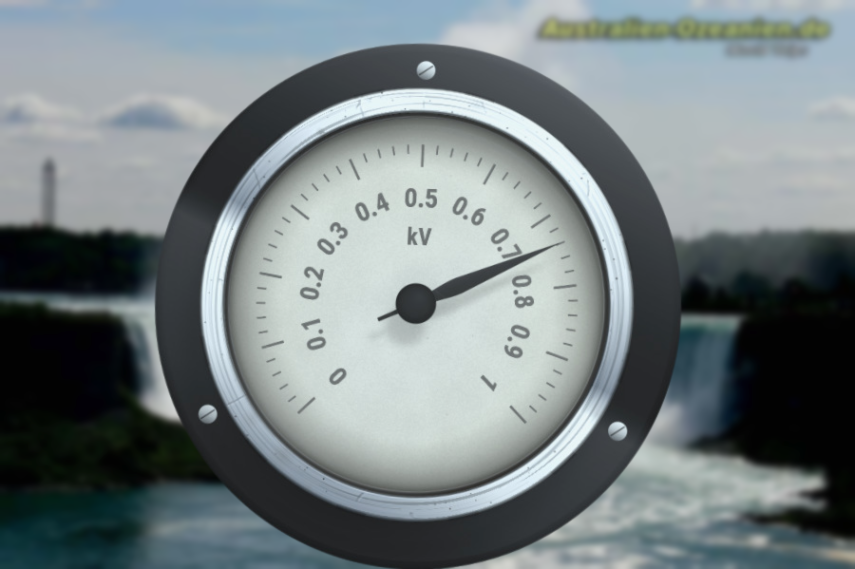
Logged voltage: 0.74 kV
